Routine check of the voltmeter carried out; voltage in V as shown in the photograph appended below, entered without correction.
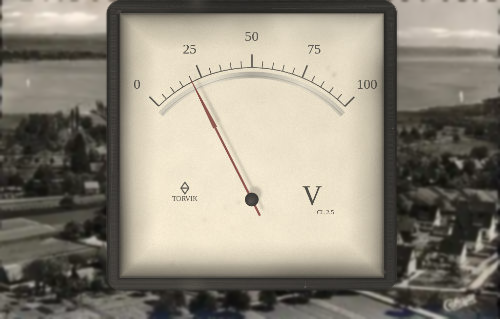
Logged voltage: 20 V
